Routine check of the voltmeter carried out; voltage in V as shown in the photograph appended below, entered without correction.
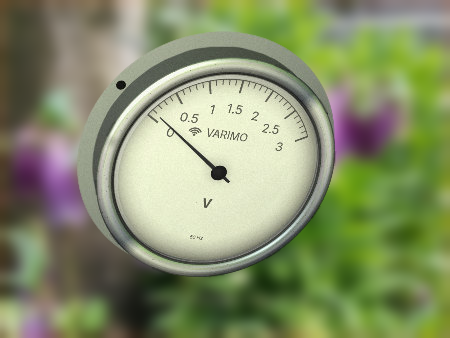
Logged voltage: 0.1 V
